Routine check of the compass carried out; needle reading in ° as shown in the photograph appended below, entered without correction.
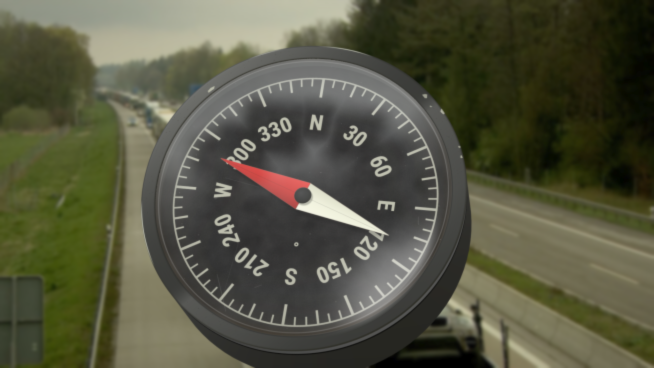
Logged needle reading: 290 °
